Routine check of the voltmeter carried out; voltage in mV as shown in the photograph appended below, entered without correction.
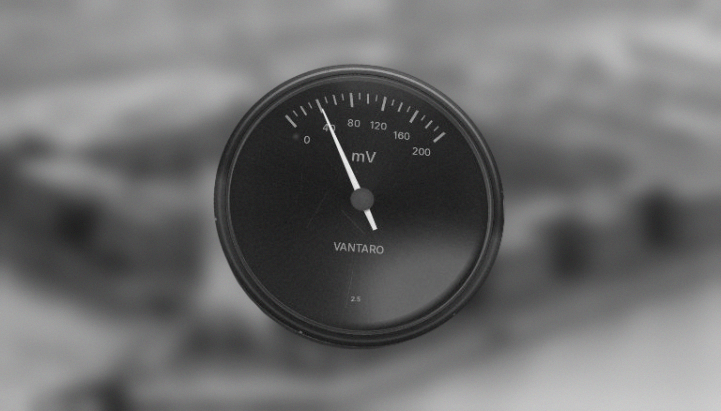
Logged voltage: 40 mV
